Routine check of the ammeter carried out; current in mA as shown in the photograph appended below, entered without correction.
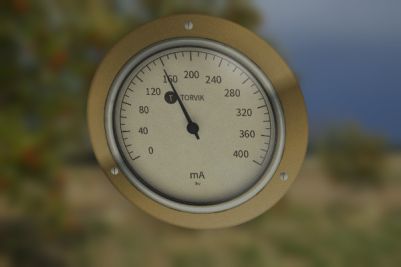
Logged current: 160 mA
